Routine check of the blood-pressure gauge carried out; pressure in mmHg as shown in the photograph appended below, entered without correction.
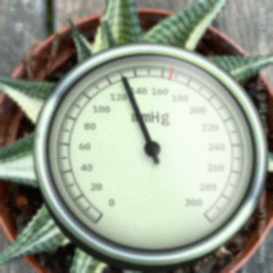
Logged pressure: 130 mmHg
